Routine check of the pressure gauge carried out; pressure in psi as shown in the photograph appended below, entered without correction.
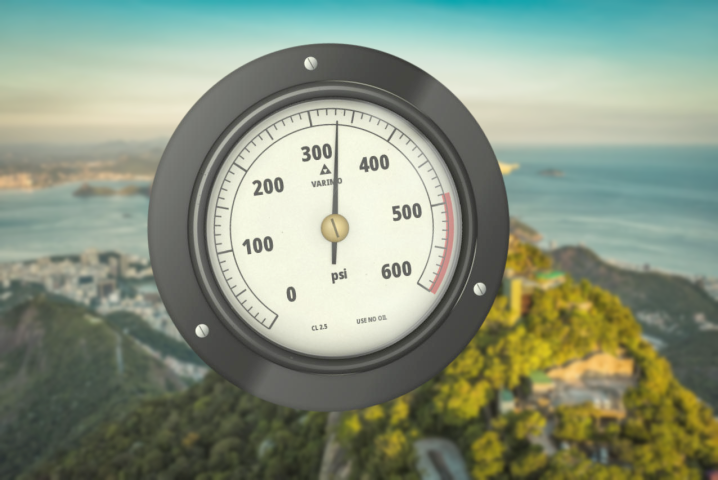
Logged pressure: 330 psi
